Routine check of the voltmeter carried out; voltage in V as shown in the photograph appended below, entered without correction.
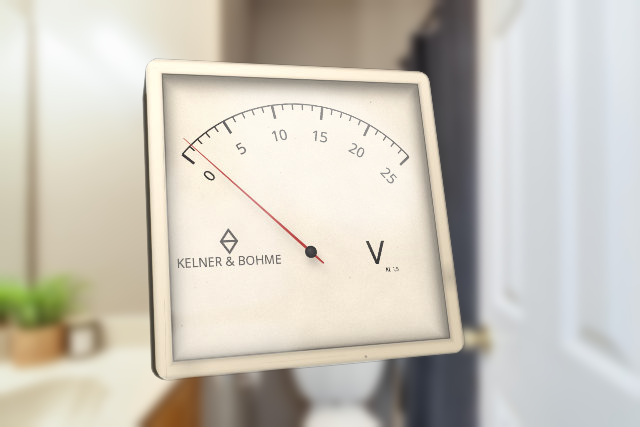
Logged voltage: 1 V
